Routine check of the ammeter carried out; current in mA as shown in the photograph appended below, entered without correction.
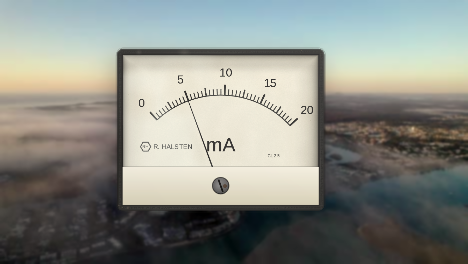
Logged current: 5 mA
